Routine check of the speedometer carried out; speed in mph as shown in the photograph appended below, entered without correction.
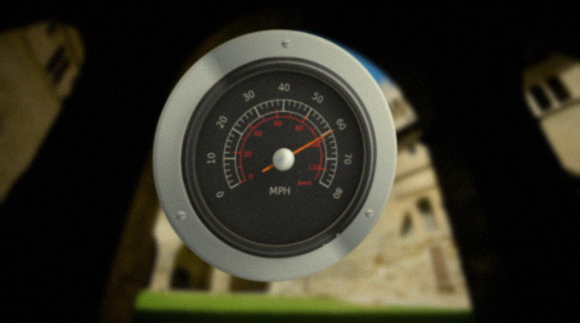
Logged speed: 60 mph
